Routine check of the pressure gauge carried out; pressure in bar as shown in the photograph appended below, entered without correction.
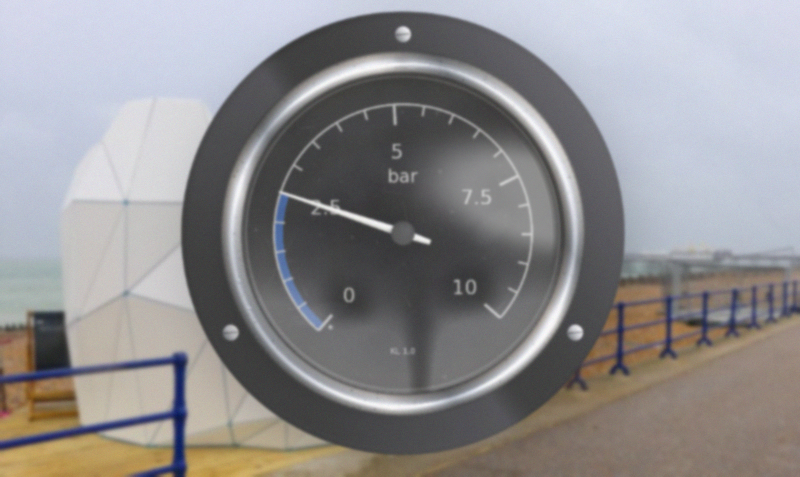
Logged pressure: 2.5 bar
